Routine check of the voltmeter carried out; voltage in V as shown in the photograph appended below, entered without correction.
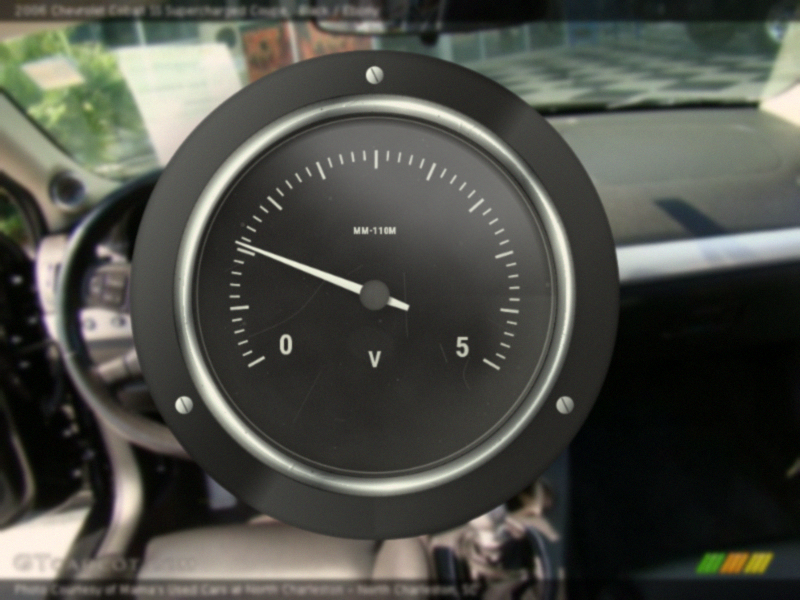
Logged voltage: 1.05 V
